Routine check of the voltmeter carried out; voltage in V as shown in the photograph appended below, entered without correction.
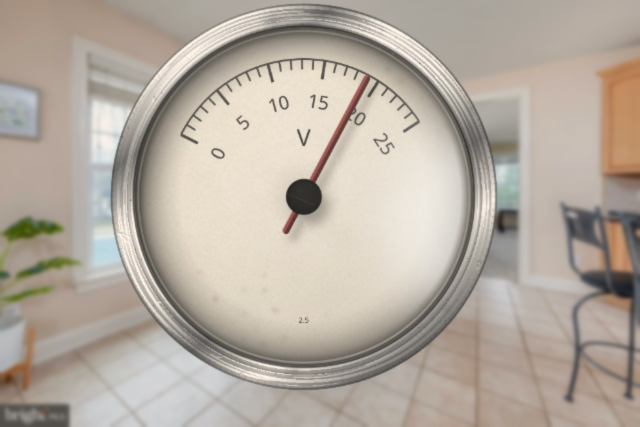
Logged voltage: 19 V
